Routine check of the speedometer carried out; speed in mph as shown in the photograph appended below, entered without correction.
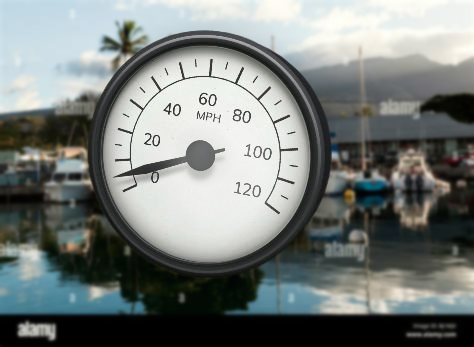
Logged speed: 5 mph
